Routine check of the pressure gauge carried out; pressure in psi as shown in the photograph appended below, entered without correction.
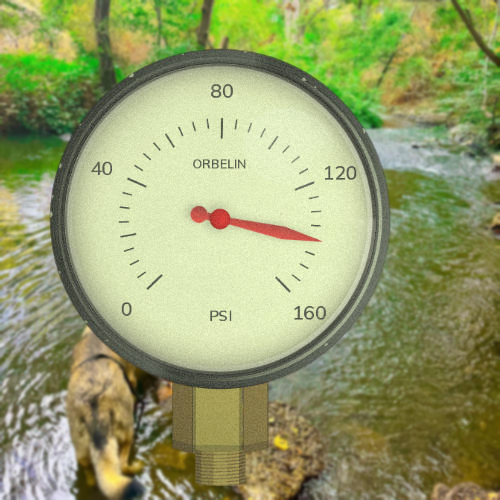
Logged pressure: 140 psi
